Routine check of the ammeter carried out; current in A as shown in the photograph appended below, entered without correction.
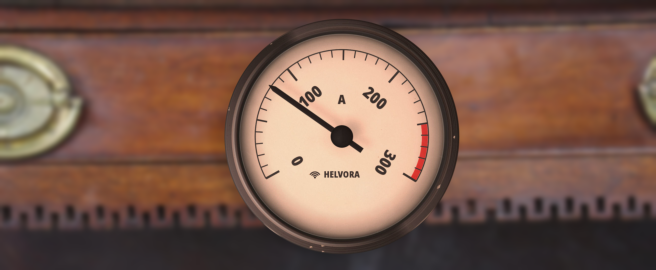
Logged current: 80 A
